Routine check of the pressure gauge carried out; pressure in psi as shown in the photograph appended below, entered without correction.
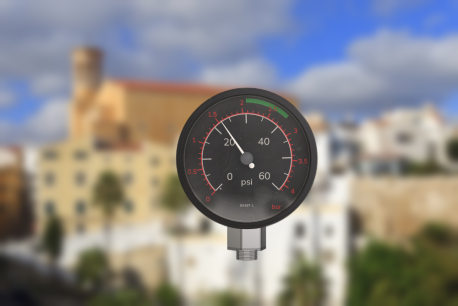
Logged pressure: 22.5 psi
